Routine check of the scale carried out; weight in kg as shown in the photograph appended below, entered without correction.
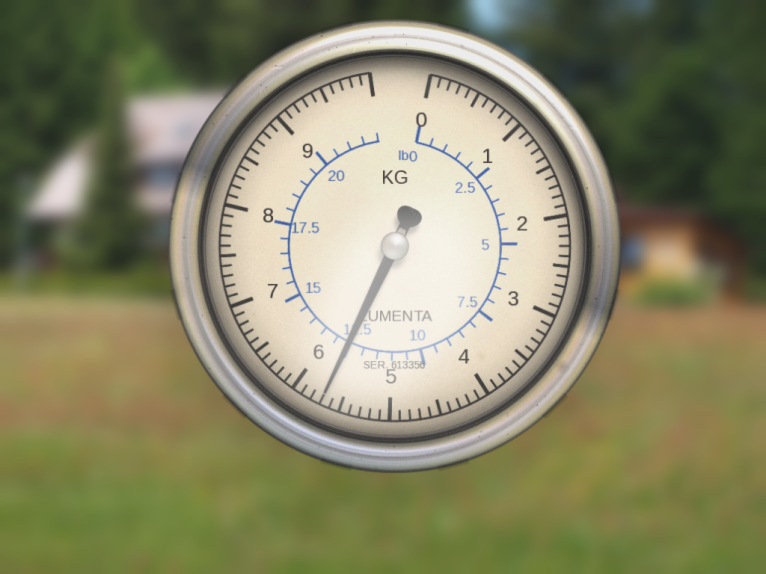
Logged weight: 5.7 kg
